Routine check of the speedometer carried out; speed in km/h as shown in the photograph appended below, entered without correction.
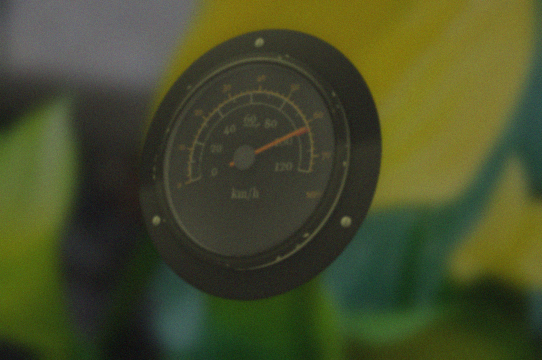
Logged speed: 100 km/h
